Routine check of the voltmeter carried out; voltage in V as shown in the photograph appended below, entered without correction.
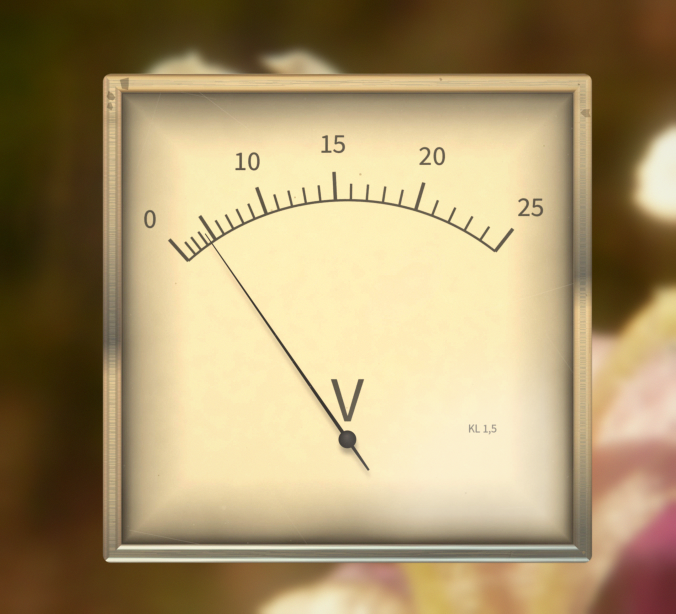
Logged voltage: 4.5 V
